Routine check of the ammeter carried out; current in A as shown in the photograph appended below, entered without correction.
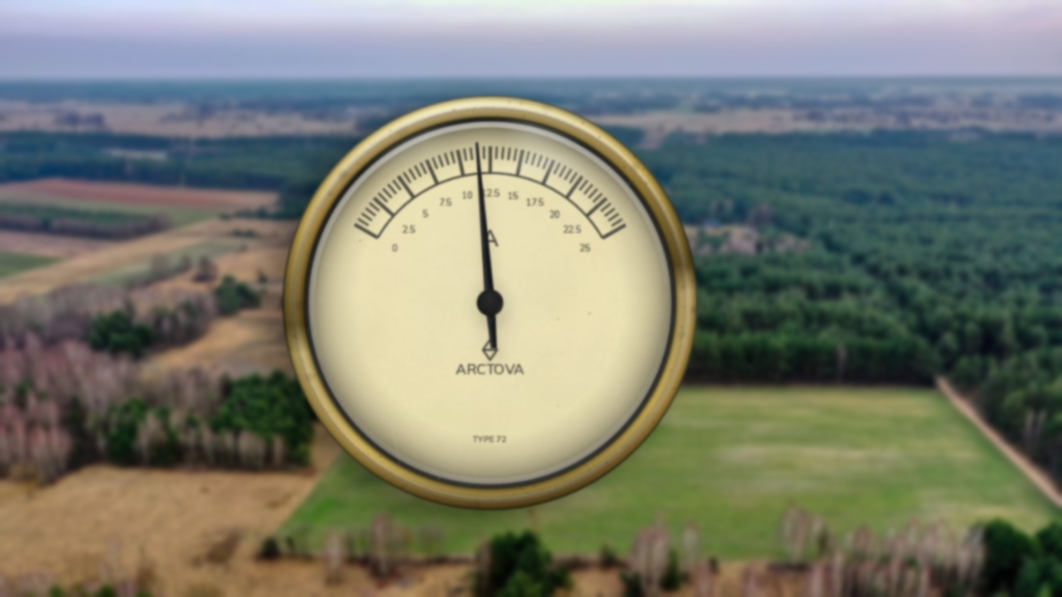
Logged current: 11.5 A
